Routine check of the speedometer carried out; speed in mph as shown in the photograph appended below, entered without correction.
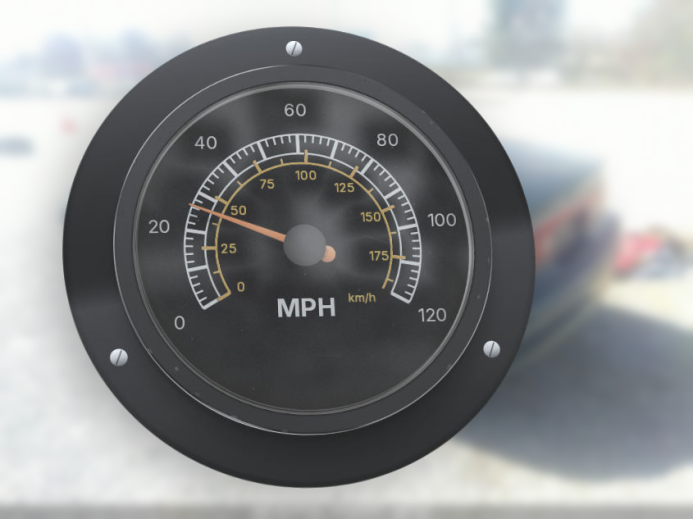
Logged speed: 26 mph
